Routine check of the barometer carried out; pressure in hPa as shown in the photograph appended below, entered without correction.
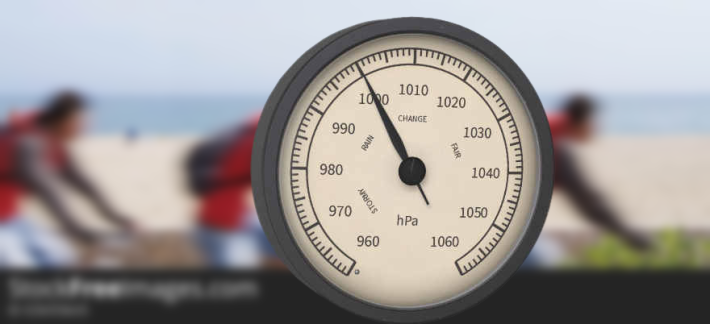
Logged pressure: 1000 hPa
